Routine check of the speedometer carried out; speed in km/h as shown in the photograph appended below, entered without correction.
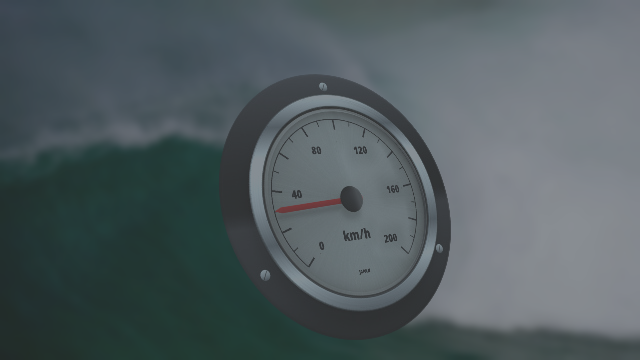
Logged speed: 30 km/h
